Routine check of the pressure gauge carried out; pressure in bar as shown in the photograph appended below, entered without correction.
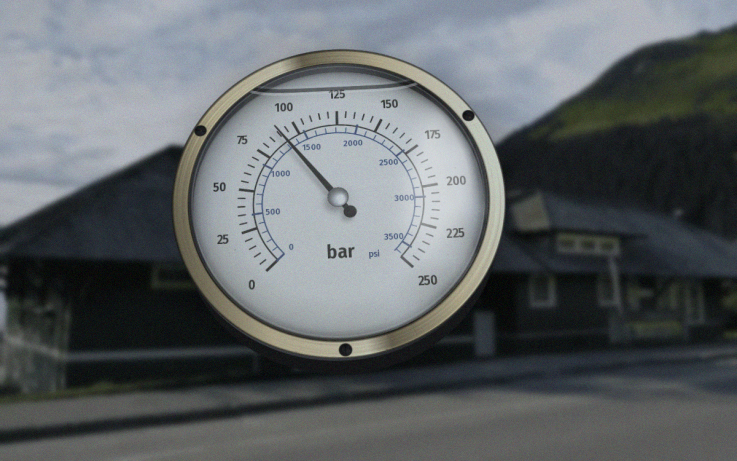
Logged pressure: 90 bar
